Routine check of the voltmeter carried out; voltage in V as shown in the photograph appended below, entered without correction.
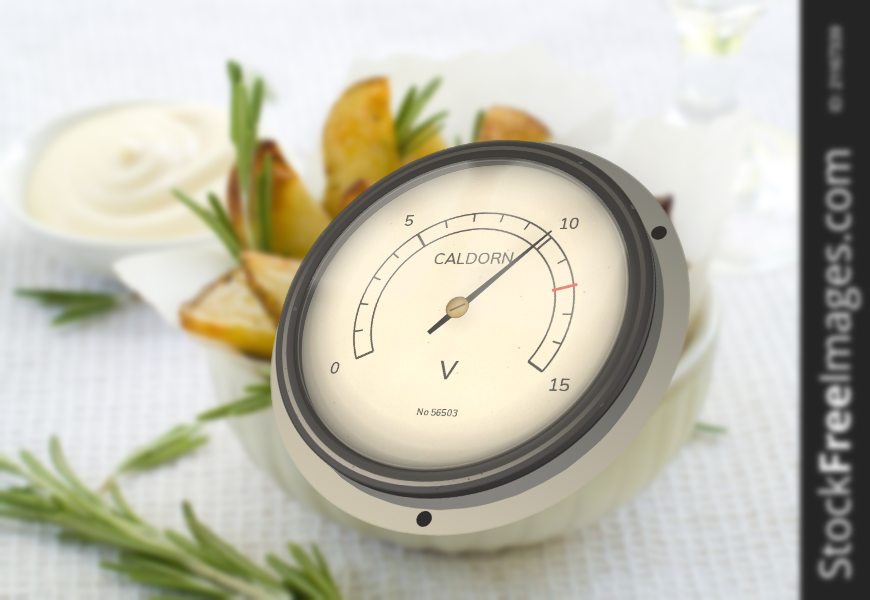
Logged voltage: 10 V
